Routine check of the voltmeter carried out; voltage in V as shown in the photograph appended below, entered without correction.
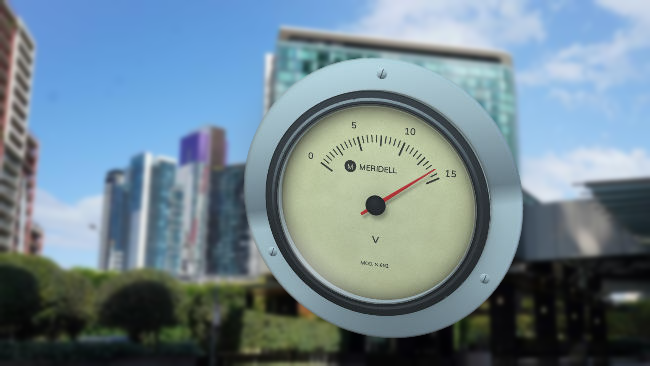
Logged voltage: 14 V
